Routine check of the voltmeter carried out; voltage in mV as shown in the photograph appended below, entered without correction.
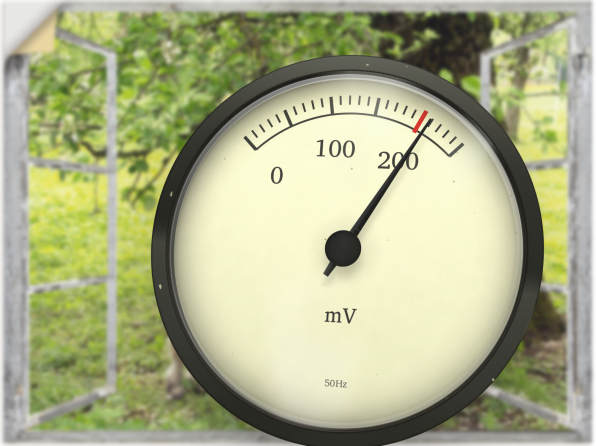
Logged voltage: 210 mV
